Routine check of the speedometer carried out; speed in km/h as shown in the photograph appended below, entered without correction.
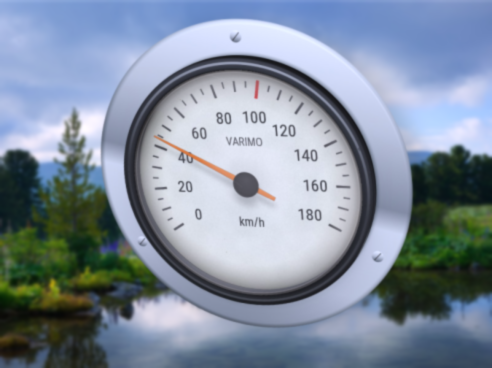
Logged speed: 45 km/h
